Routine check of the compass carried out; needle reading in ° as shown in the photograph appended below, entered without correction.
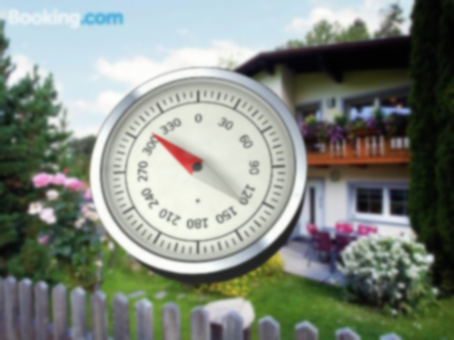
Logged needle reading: 310 °
